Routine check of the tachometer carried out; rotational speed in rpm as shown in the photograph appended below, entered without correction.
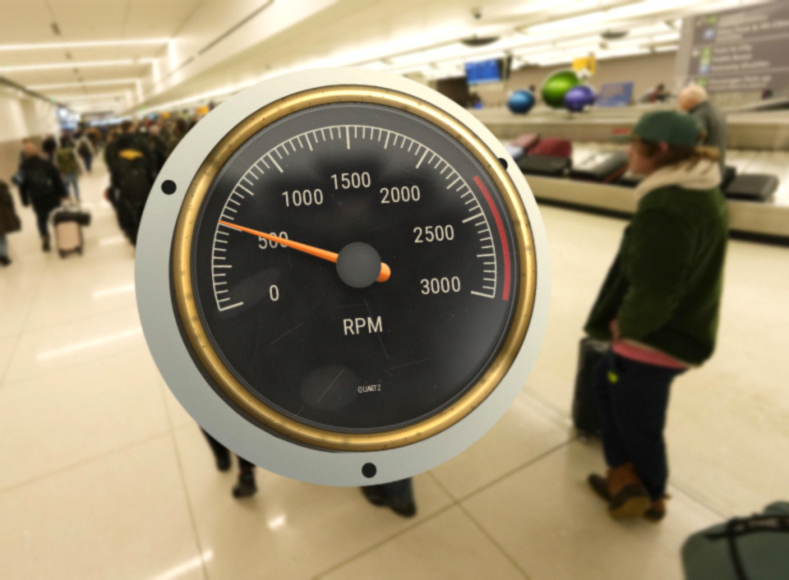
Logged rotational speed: 500 rpm
